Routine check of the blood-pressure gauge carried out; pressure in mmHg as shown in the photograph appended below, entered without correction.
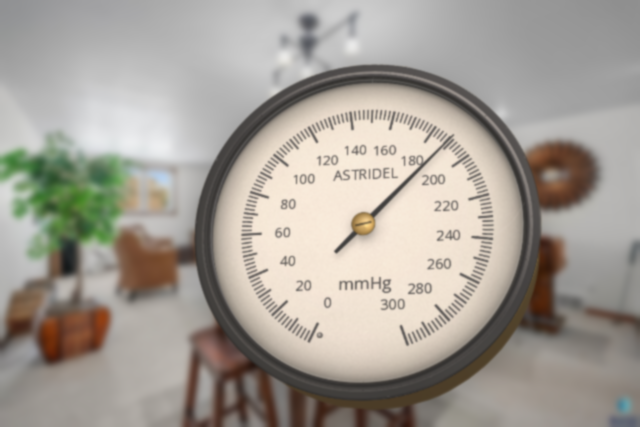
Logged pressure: 190 mmHg
